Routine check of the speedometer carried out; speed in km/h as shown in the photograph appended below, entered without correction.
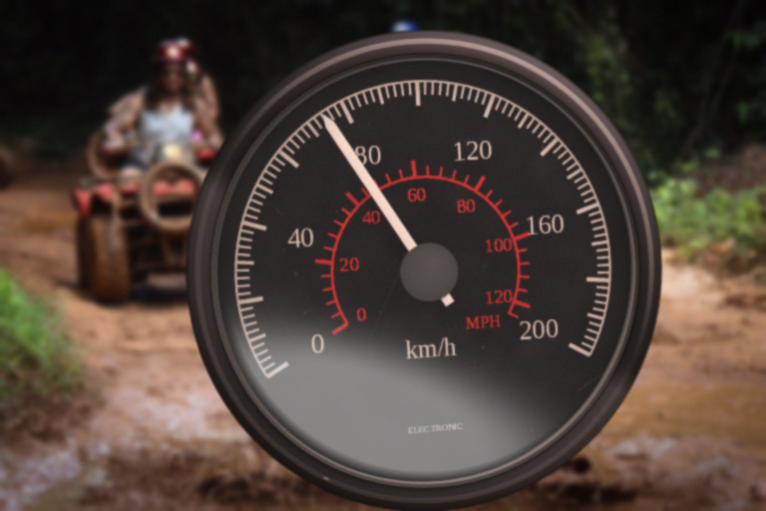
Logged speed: 74 km/h
